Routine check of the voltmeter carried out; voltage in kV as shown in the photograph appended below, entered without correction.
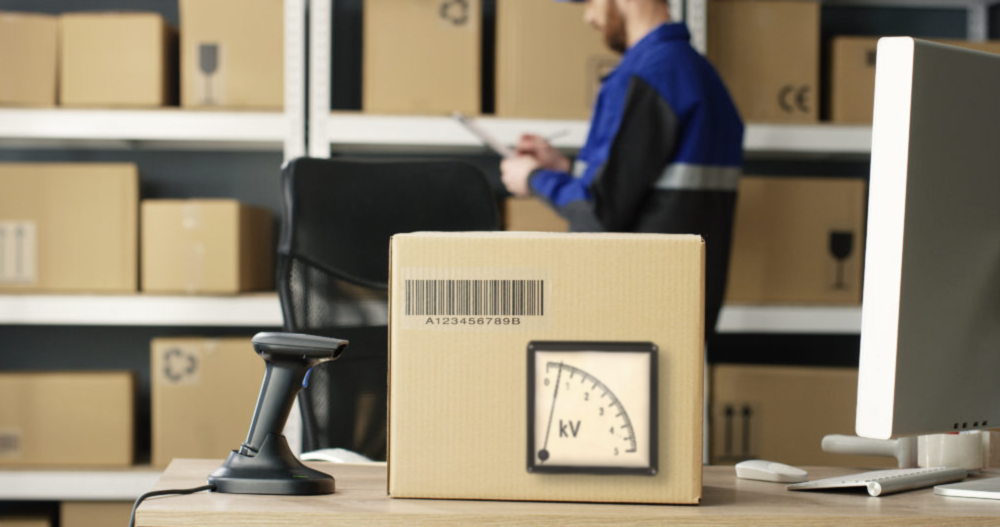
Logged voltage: 0.5 kV
